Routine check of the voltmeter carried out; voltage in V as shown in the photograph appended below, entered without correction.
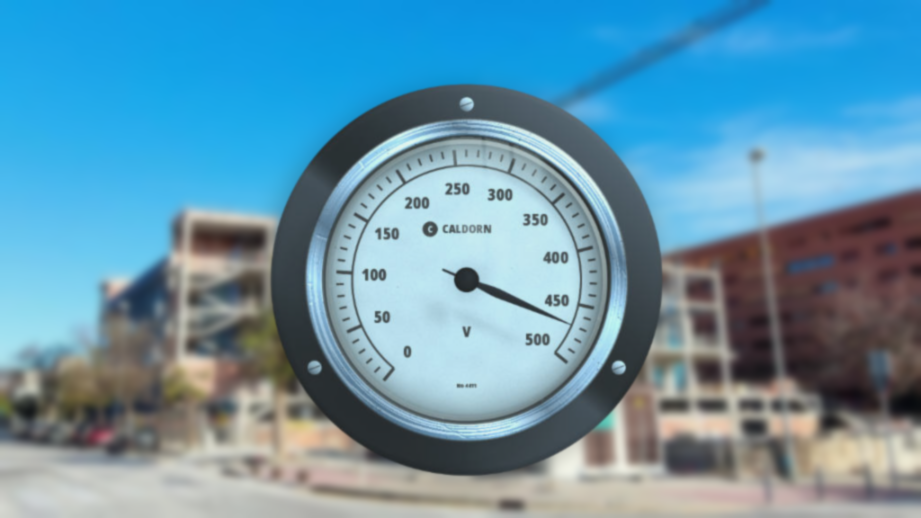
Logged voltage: 470 V
